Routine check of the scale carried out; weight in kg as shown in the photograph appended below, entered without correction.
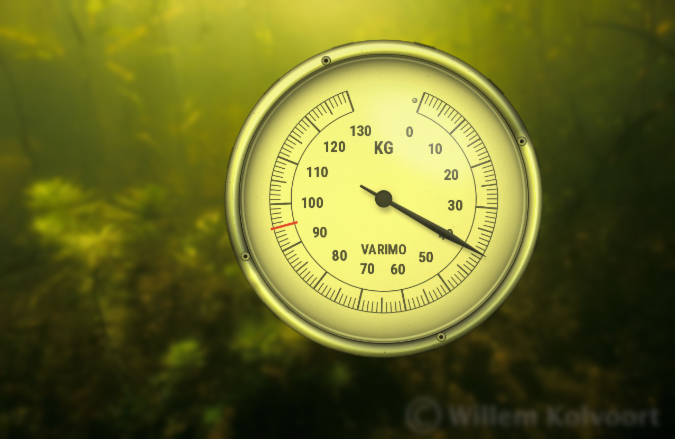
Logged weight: 40 kg
